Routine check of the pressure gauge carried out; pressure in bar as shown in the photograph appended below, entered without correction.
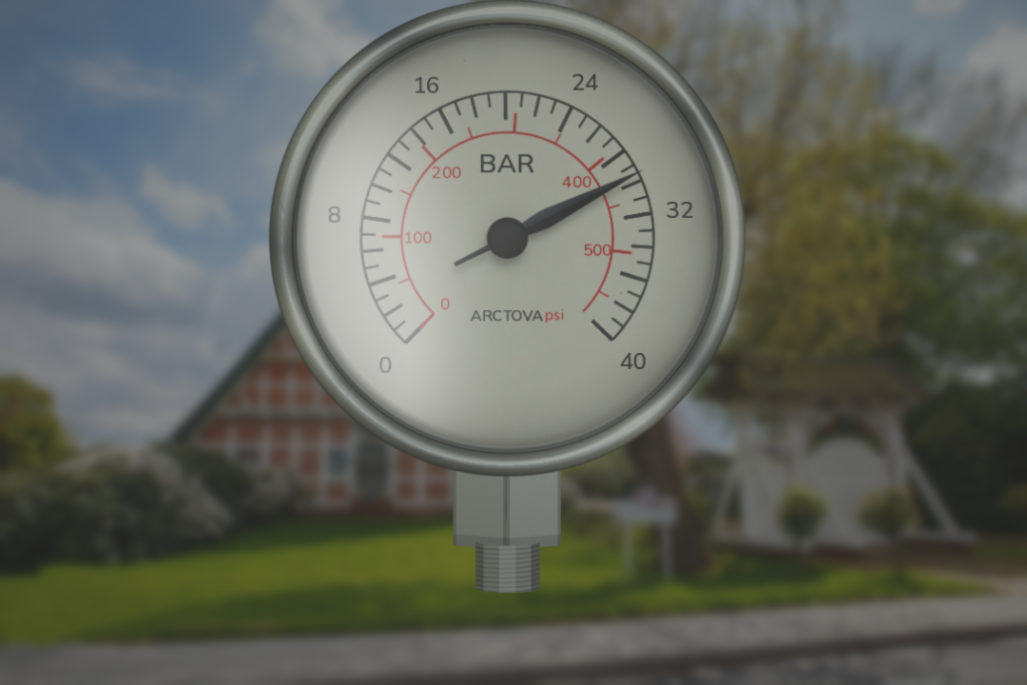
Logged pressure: 29.5 bar
